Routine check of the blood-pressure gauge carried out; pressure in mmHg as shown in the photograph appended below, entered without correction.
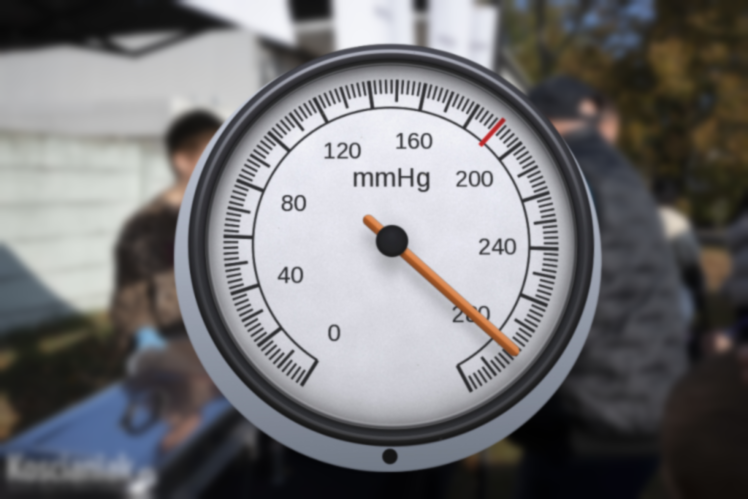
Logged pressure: 280 mmHg
